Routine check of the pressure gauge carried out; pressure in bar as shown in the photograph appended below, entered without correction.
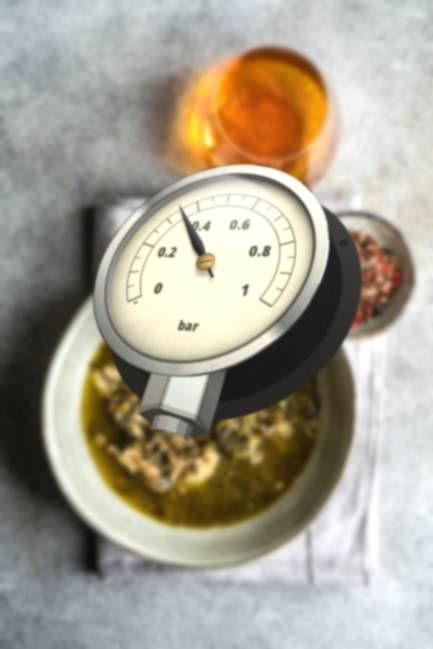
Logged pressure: 0.35 bar
